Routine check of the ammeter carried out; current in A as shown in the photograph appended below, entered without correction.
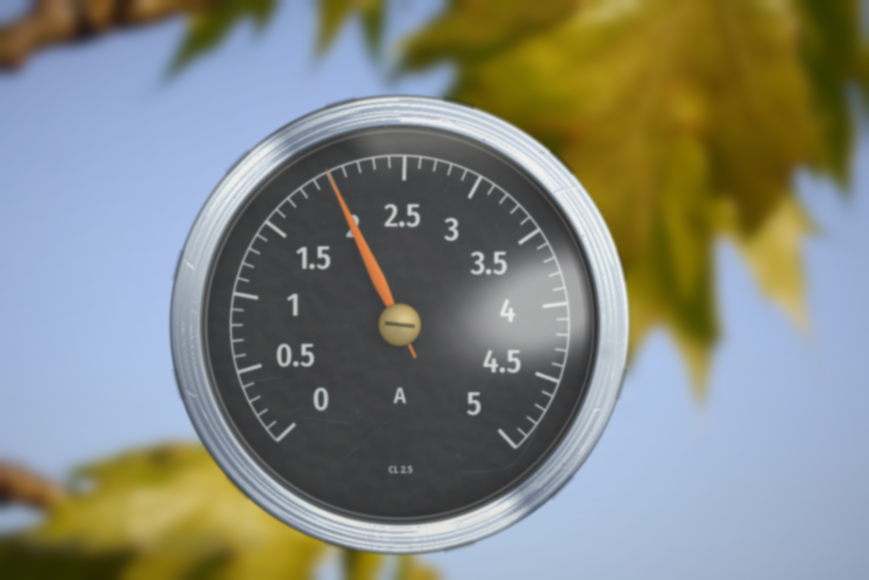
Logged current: 2 A
